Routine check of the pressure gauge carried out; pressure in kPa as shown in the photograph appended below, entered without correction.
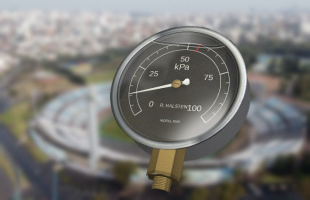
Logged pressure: 10 kPa
